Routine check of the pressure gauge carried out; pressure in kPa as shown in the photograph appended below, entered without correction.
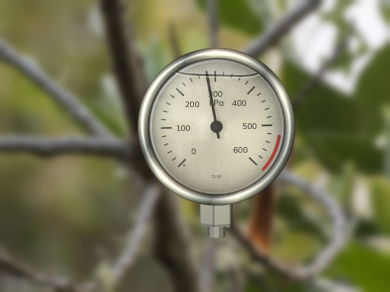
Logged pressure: 280 kPa
